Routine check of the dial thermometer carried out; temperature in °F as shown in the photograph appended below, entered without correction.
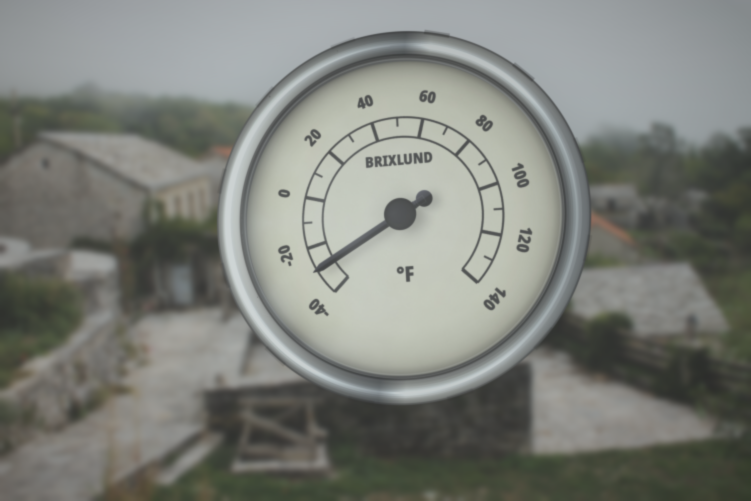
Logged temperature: -30 °F
